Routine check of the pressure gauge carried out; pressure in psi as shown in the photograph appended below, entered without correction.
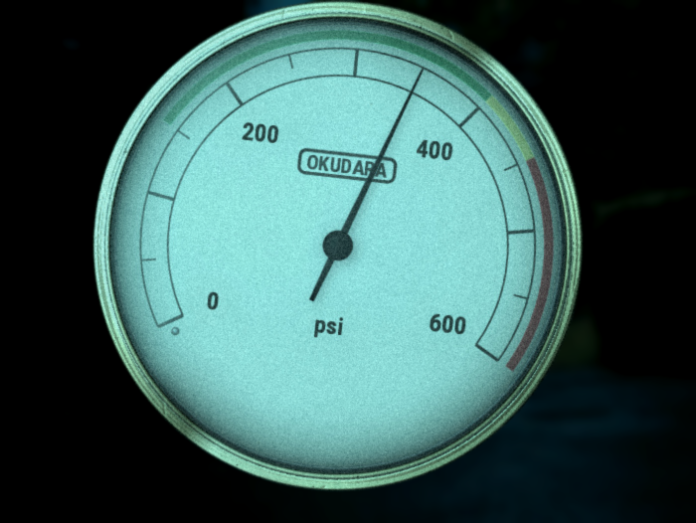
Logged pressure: 350 psi
